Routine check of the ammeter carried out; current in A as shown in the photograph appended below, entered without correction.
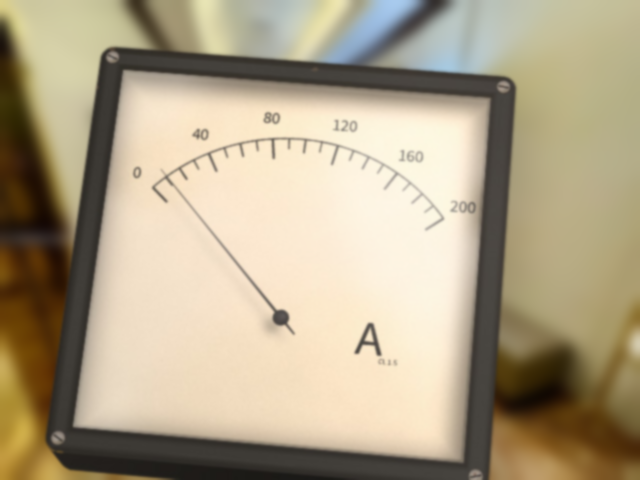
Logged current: 10 A
